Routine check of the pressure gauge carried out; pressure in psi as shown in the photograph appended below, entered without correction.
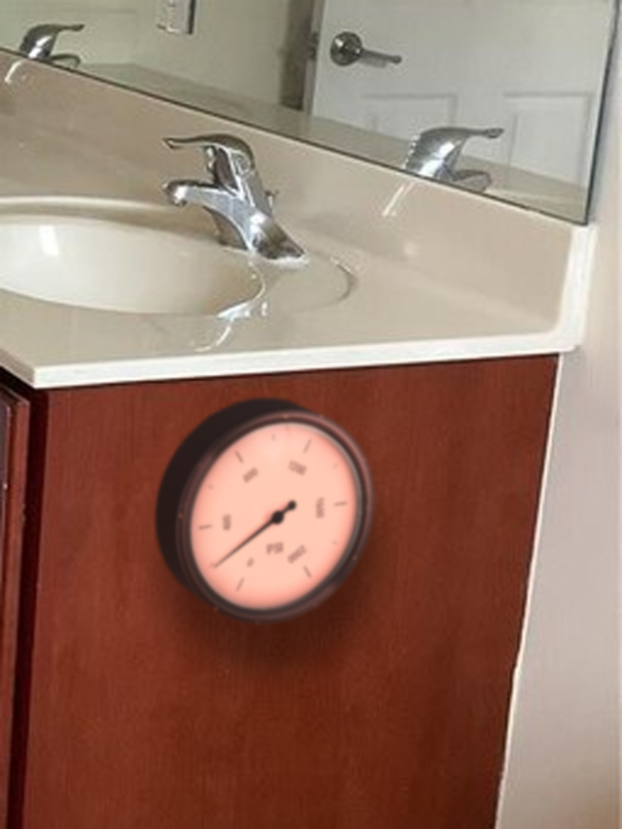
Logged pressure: 200 psi
